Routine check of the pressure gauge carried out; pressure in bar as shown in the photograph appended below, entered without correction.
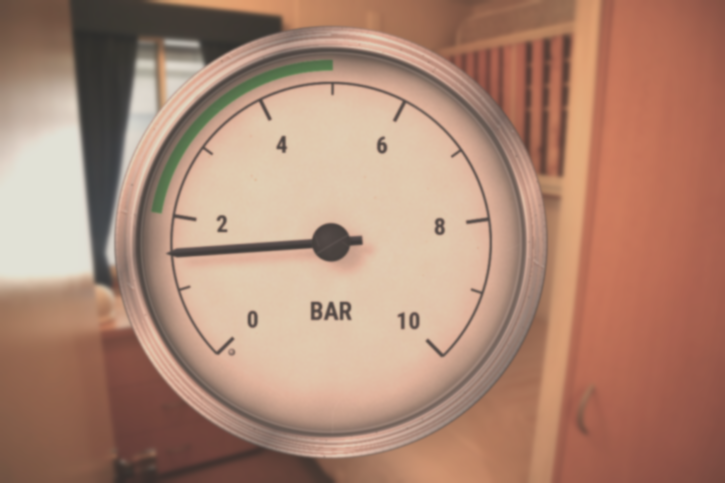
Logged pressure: 1.5 bar
